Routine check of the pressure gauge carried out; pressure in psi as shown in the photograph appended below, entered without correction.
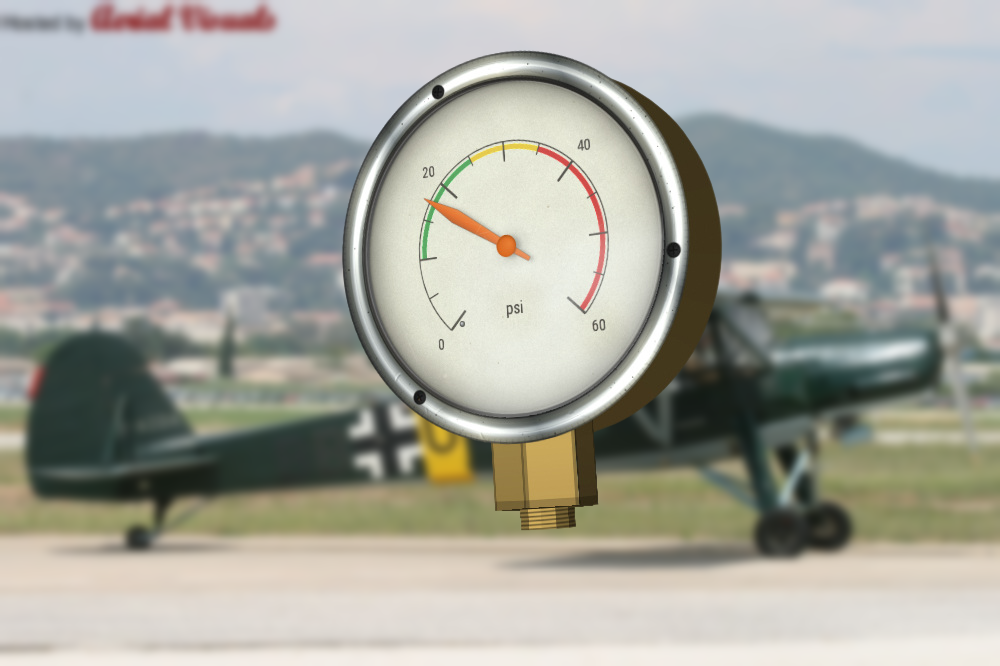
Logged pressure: 17.5 psi
